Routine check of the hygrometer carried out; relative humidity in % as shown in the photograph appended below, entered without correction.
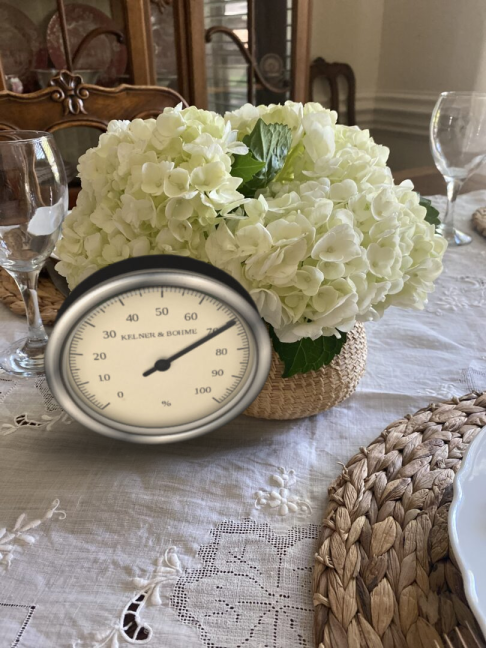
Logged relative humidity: 70 %
